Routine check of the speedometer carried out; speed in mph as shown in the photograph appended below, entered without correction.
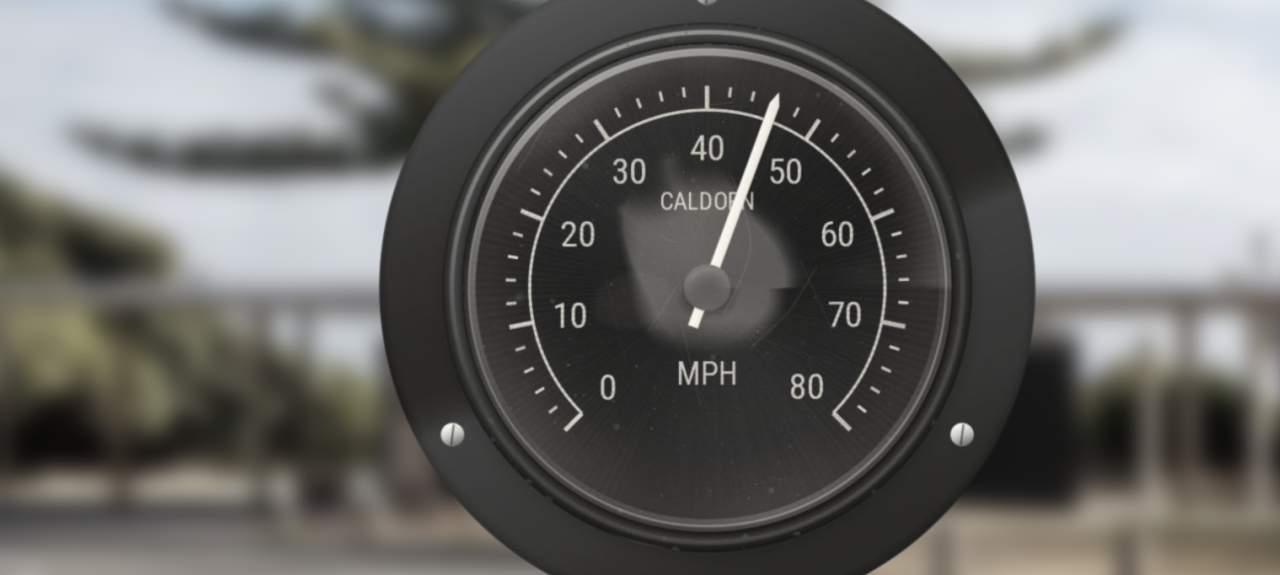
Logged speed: 46 mph
